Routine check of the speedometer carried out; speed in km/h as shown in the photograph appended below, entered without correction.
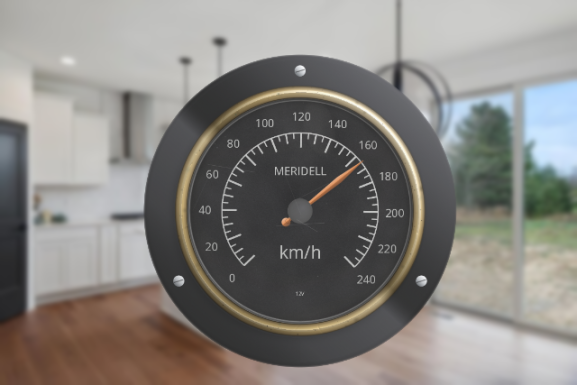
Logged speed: 165 km/h
